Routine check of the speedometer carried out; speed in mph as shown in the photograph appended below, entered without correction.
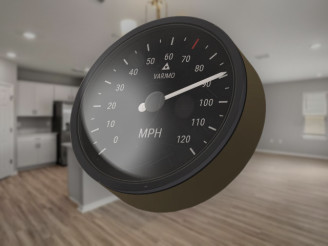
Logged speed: 90 mph
